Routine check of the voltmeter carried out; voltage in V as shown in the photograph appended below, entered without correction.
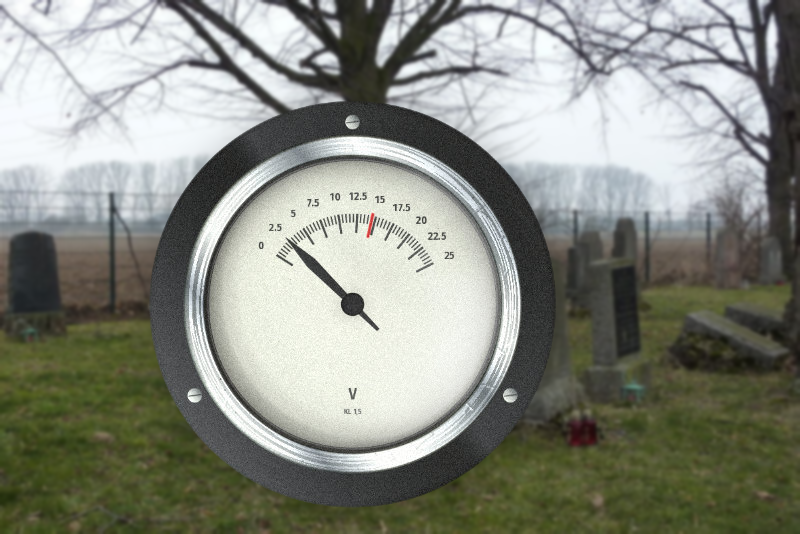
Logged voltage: 2.5 V
